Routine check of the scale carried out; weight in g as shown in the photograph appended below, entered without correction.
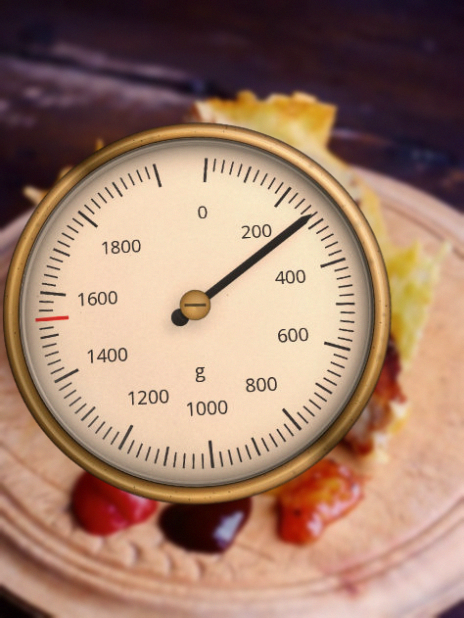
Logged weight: 280 g
